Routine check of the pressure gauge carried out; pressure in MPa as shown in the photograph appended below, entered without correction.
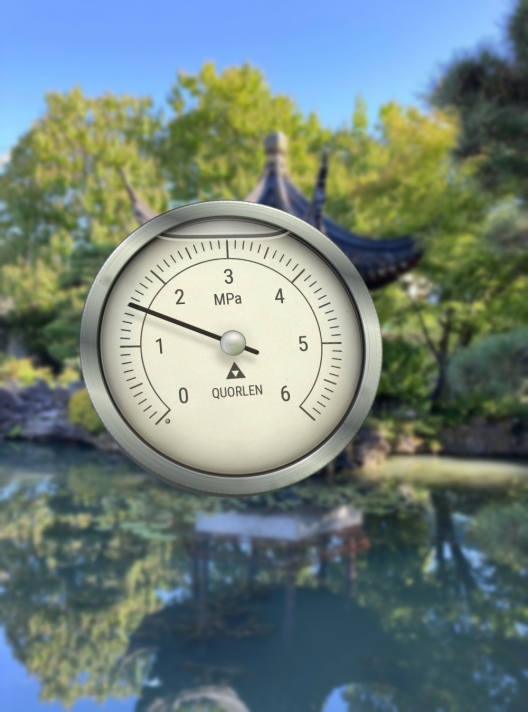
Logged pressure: 1.5 MPa
